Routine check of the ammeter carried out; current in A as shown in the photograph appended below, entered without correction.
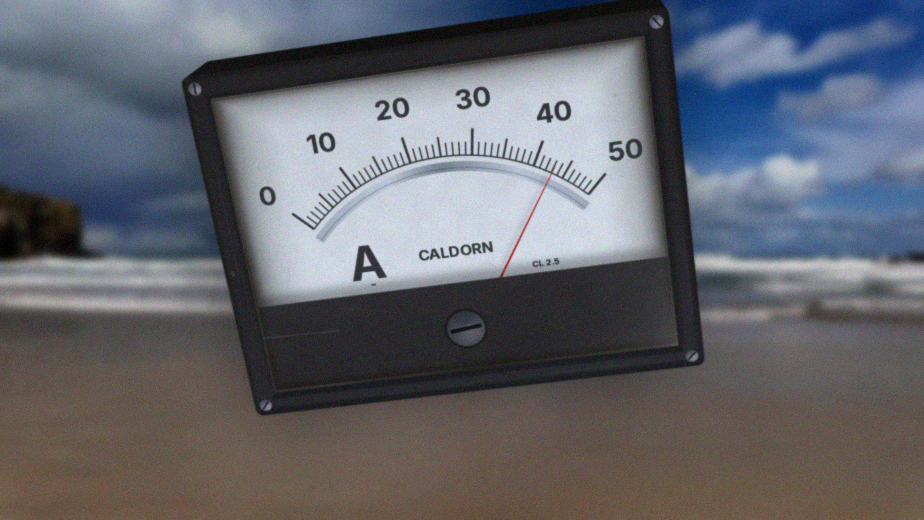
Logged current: 43 A
